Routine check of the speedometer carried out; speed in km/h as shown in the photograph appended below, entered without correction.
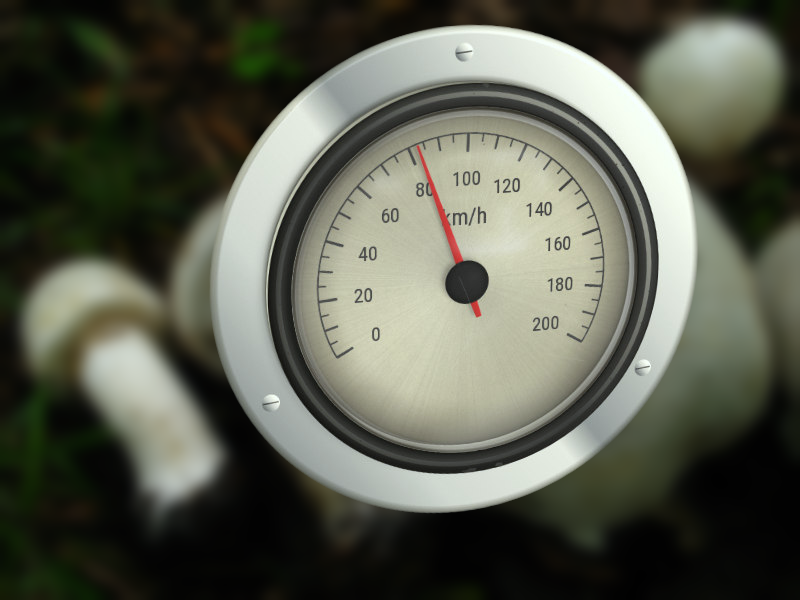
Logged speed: 82.5 km/h
